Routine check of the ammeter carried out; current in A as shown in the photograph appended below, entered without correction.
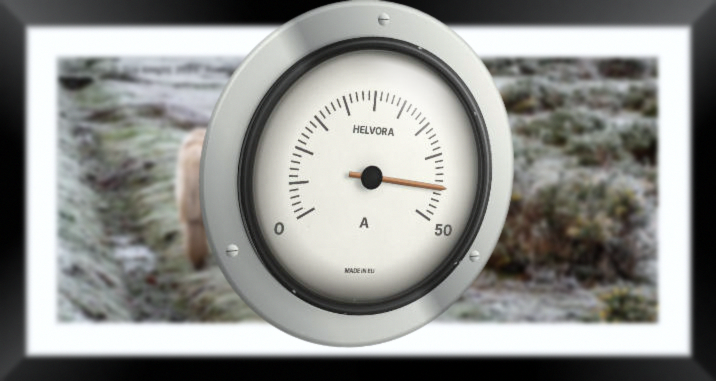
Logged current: 45 A
